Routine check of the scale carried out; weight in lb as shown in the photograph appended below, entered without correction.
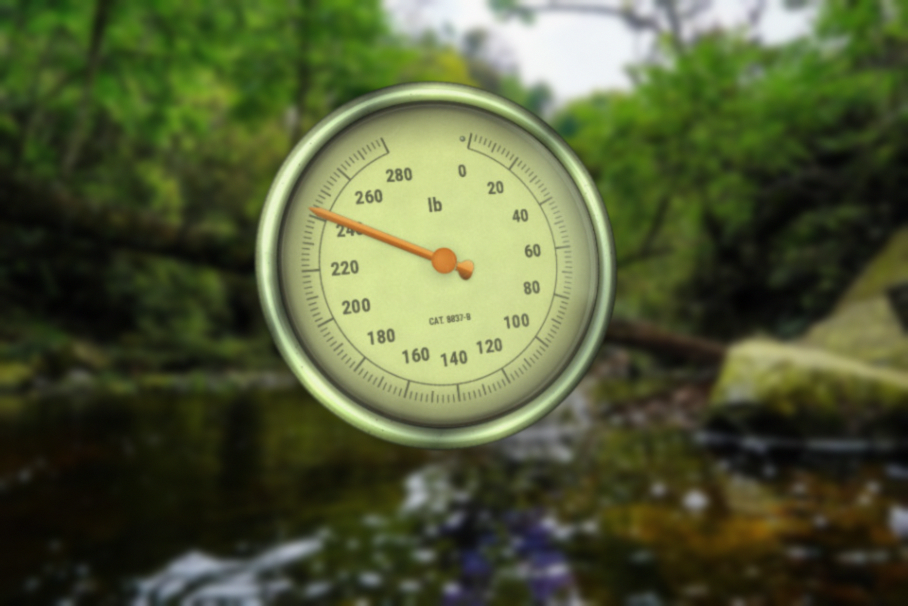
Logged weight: 242 lb
